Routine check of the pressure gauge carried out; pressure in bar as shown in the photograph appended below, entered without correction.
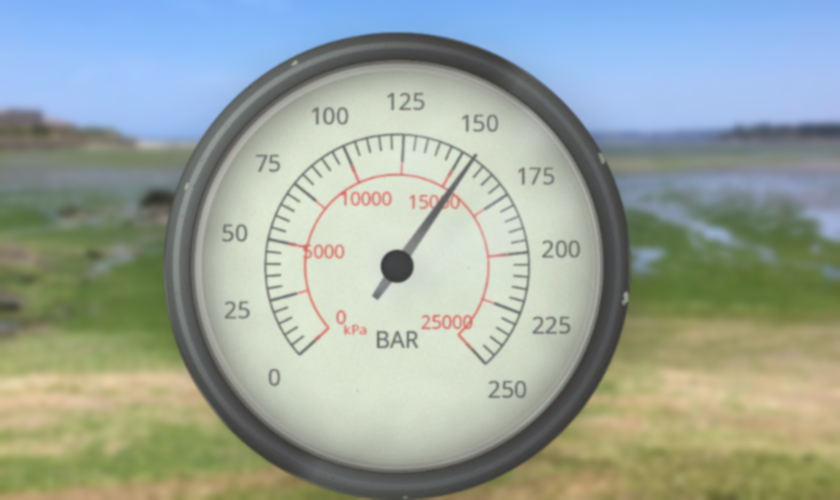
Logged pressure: 155 bar
